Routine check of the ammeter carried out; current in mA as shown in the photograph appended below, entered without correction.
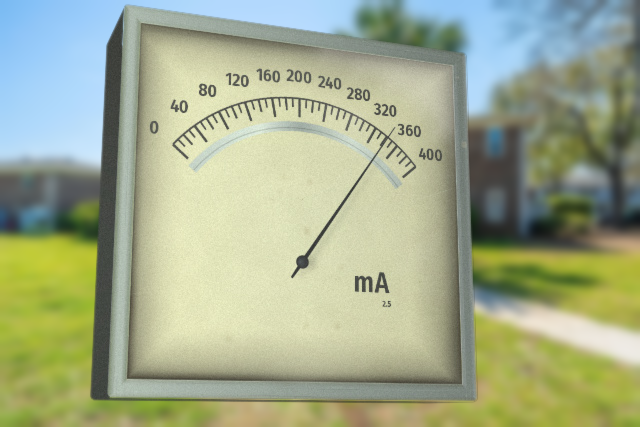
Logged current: 340 mA
